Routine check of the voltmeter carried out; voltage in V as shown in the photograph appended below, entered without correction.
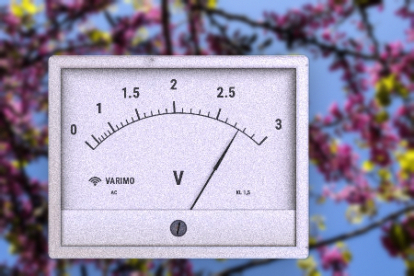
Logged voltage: 2.75 V
